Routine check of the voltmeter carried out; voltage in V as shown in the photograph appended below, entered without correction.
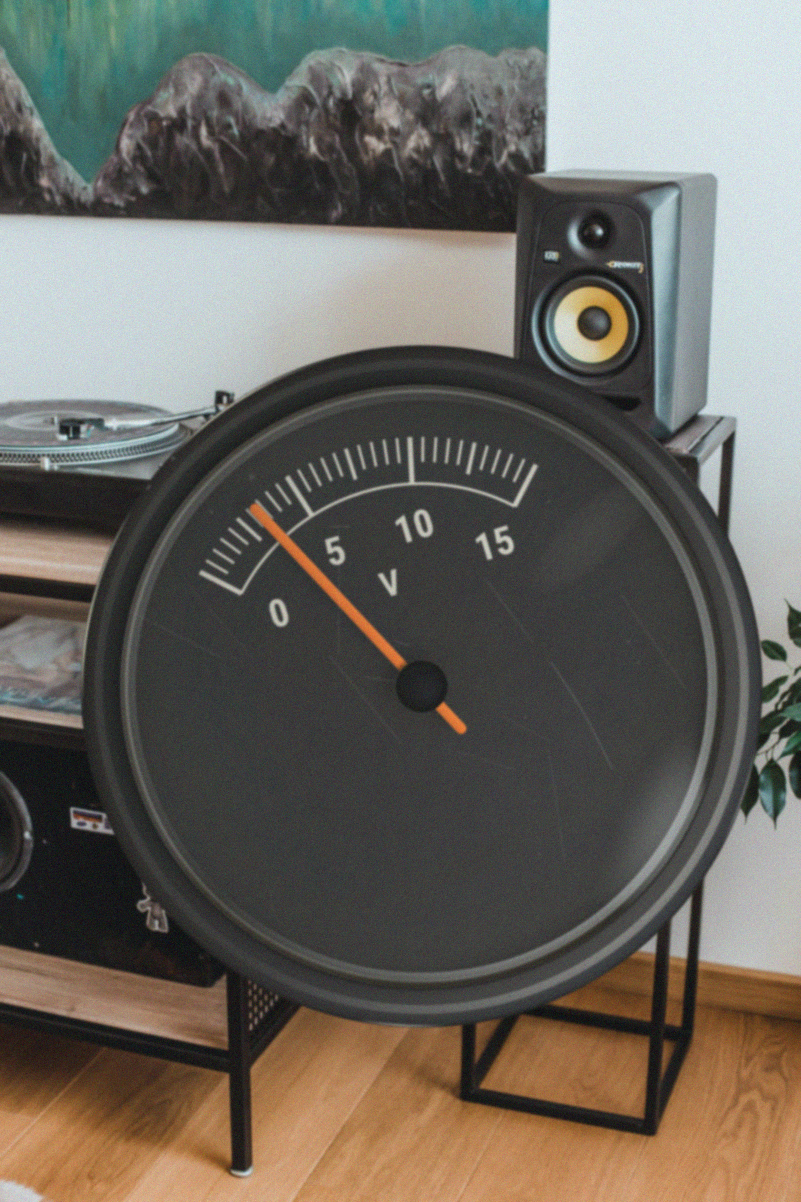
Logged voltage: 3.25 V
